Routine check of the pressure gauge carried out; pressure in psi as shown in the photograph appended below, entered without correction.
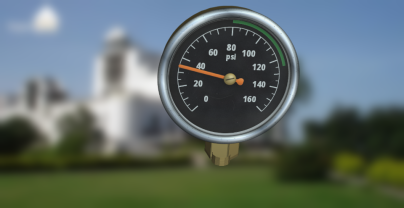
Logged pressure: 35 psi
